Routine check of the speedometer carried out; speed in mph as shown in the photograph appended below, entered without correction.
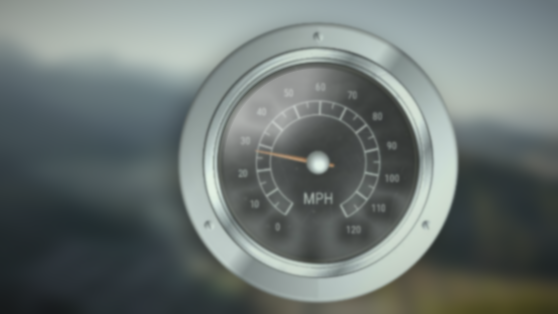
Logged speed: 27.5 mph
